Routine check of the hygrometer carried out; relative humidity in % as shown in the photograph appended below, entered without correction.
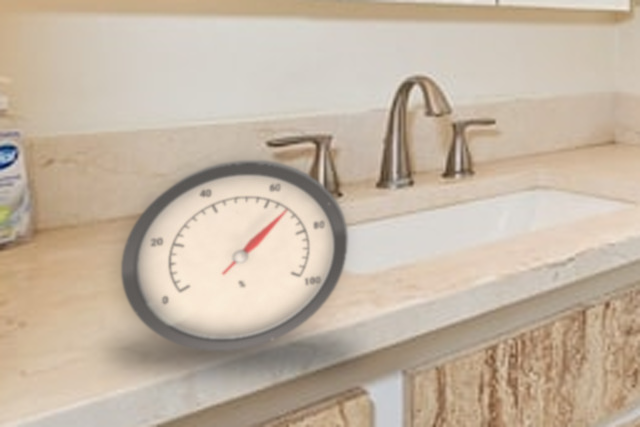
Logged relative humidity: 68 %
